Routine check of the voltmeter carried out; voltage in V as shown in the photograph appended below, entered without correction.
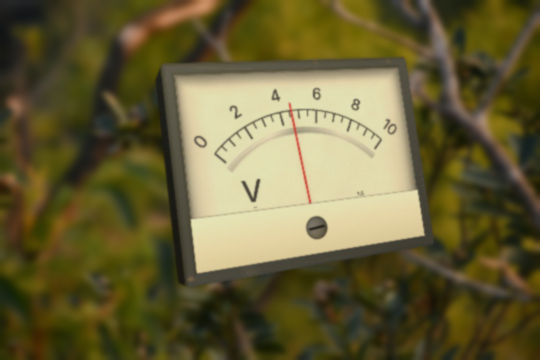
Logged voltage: 4.5 V
